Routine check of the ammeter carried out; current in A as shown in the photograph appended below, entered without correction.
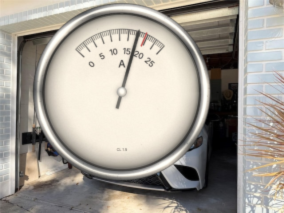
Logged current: 17.5 A
